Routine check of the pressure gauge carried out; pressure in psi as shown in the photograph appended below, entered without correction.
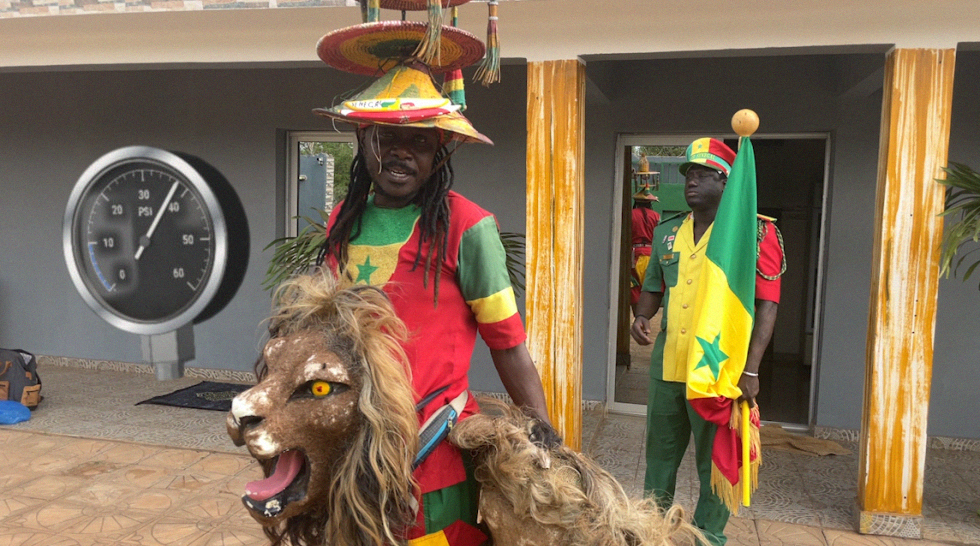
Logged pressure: 38 psi
